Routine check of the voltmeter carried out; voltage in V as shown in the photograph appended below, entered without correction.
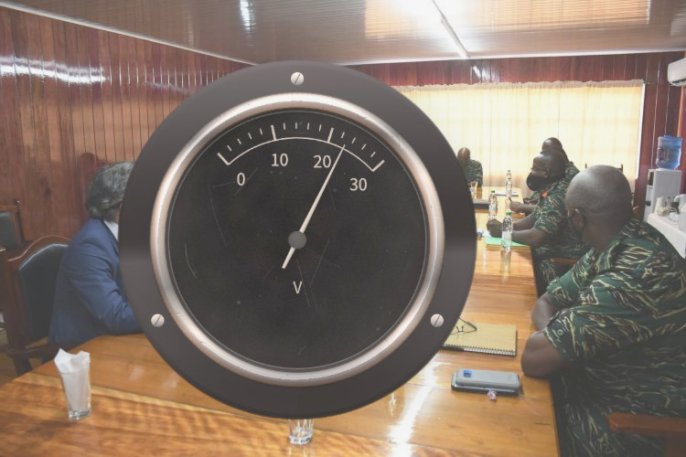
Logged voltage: 23 V
